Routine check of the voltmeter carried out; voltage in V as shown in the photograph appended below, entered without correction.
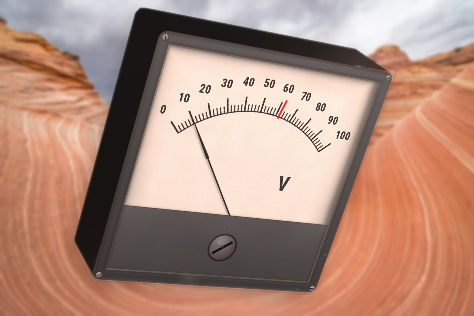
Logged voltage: 10 V
